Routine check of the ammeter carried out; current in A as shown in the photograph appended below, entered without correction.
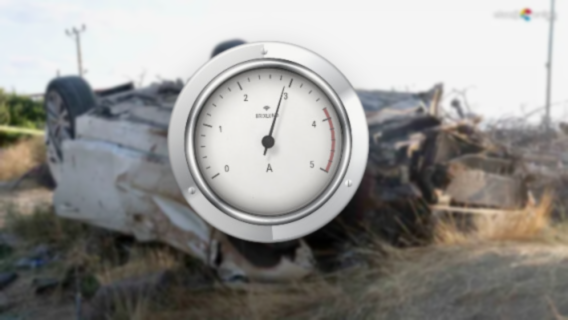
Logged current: 2.9 A
